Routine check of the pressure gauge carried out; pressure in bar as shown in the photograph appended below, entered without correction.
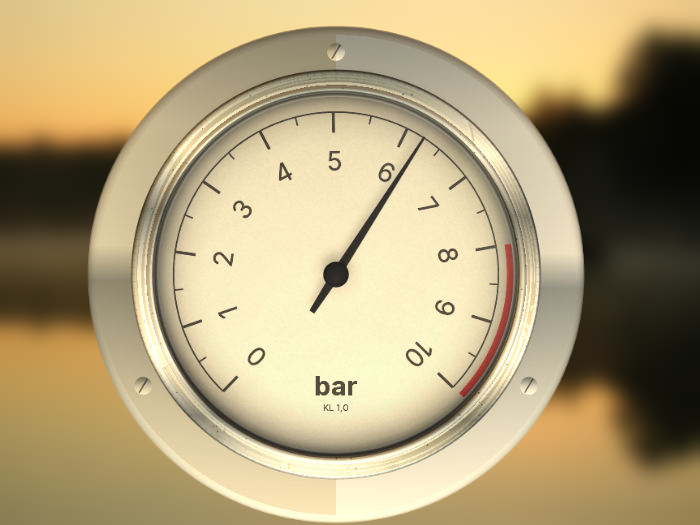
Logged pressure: 6.25 bar
